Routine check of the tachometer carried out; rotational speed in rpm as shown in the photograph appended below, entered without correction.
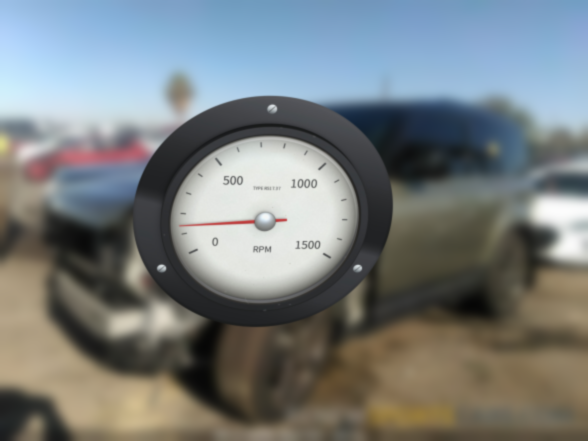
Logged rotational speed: 150 rpm
